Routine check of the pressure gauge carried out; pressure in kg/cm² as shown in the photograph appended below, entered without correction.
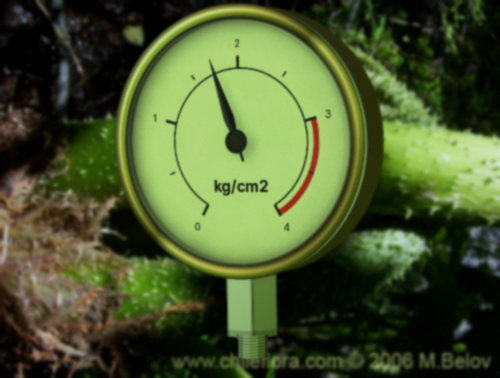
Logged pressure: 1.75 kg/cm²
